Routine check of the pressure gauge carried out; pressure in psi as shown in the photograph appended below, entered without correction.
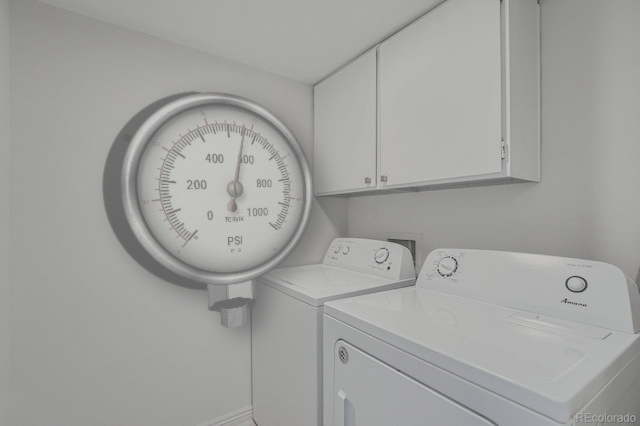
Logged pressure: 550 psi
